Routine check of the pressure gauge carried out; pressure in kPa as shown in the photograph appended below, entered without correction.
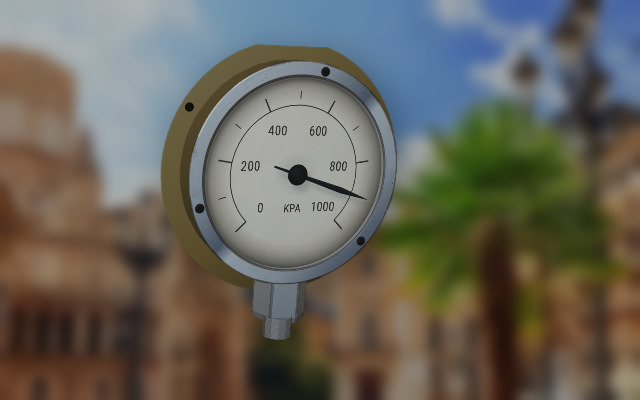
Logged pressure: 900 kPa
